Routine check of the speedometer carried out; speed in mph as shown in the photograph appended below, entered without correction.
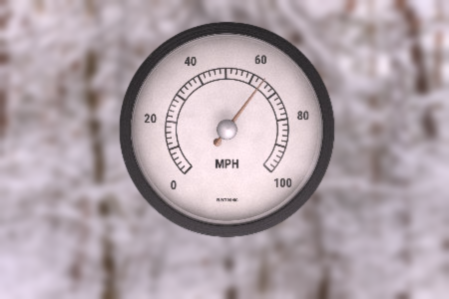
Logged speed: 64 mph
